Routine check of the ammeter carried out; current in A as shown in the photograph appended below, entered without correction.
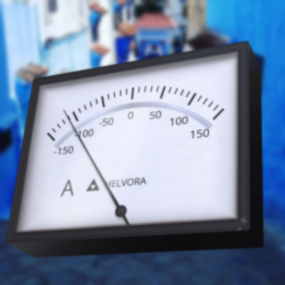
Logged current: -110 A
